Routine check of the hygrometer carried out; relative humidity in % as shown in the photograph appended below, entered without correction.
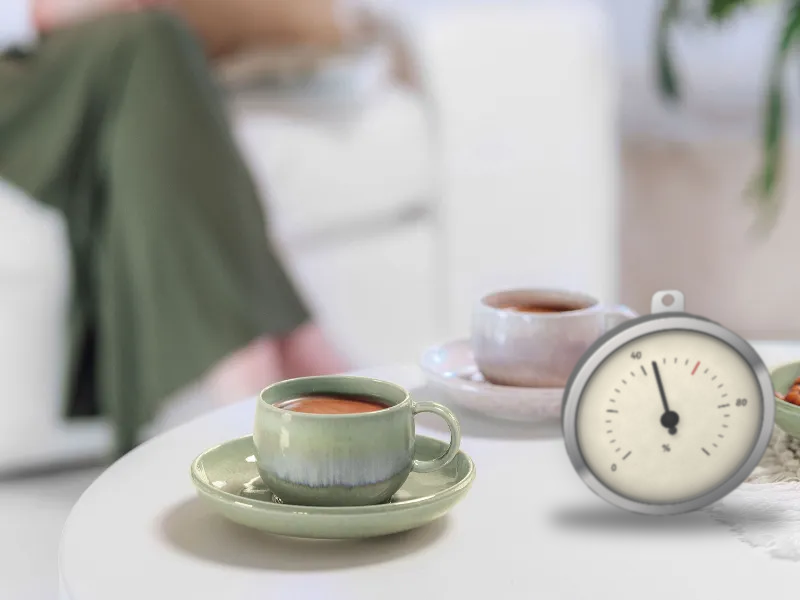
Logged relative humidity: 44 %
